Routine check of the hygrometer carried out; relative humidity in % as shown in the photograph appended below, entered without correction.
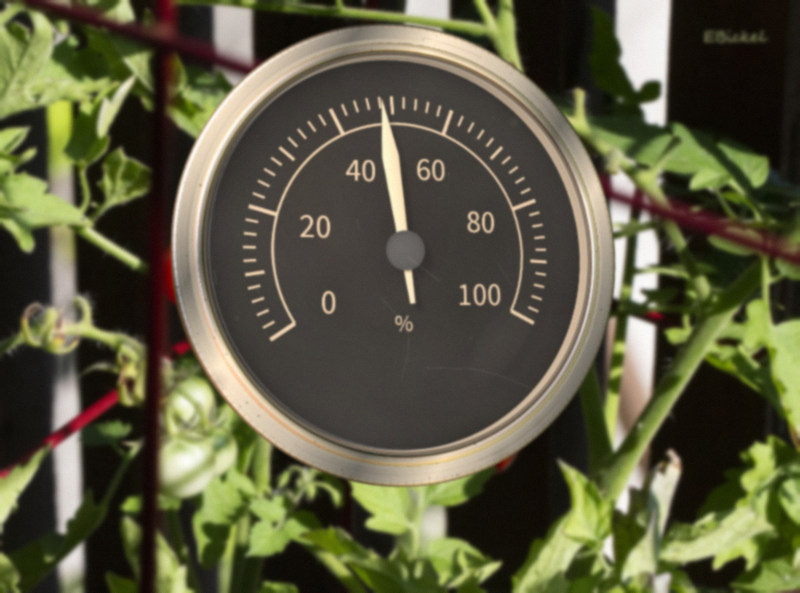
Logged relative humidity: 48 %
